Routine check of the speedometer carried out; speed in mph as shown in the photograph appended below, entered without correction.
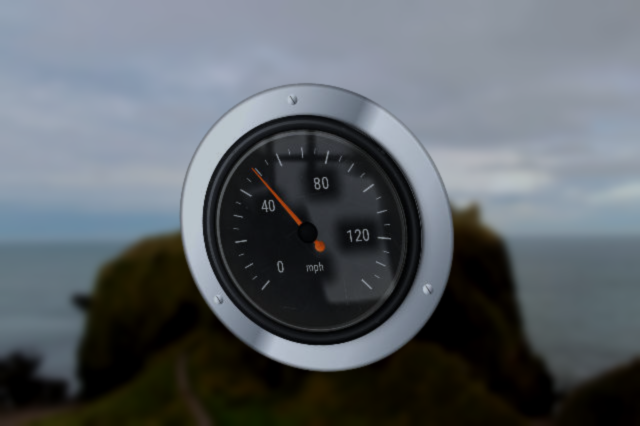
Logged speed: 50 mph
